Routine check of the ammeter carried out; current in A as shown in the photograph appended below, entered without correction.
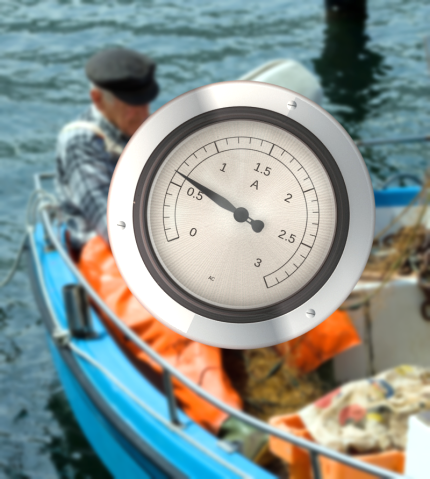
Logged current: 0.6 A
